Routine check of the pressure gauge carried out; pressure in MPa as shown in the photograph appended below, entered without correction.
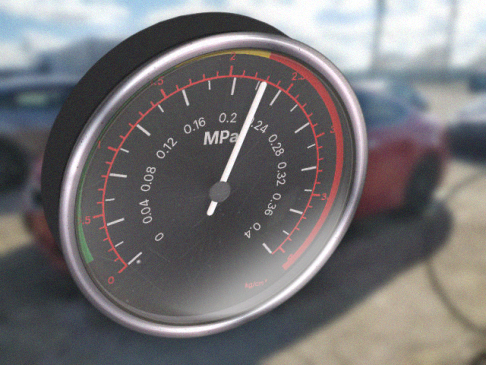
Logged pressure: 0.22 MPa
